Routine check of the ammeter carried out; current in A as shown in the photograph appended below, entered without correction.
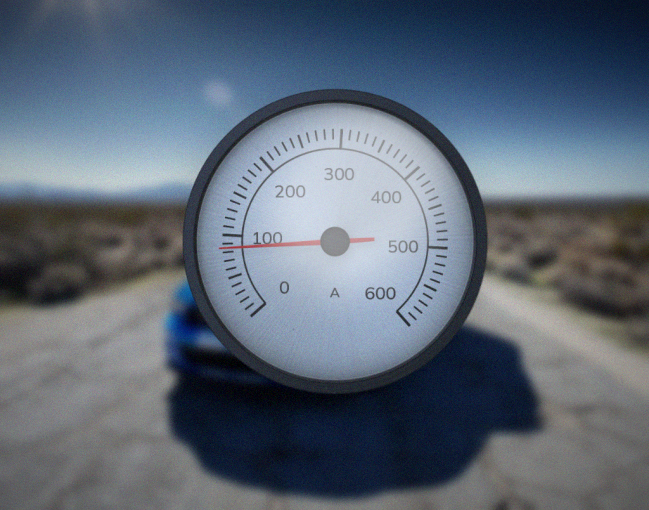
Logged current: 85 A
